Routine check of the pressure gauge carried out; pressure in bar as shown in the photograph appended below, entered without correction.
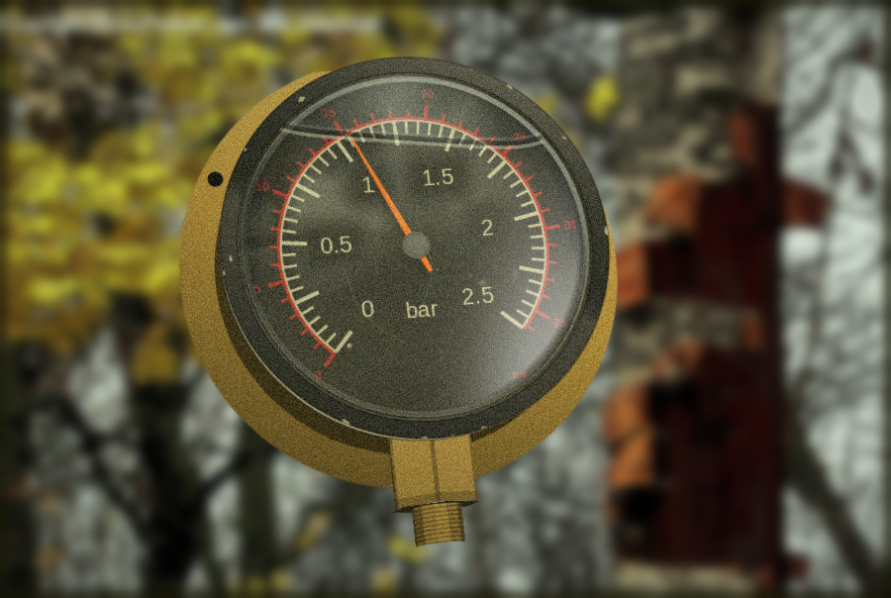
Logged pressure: 1.05 bar
